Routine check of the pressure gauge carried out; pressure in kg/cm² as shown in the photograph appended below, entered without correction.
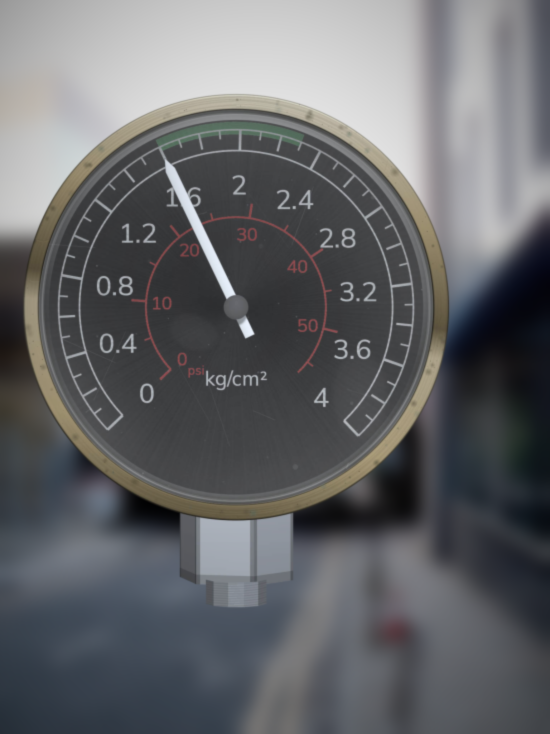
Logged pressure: 1.6 kg/cm²
